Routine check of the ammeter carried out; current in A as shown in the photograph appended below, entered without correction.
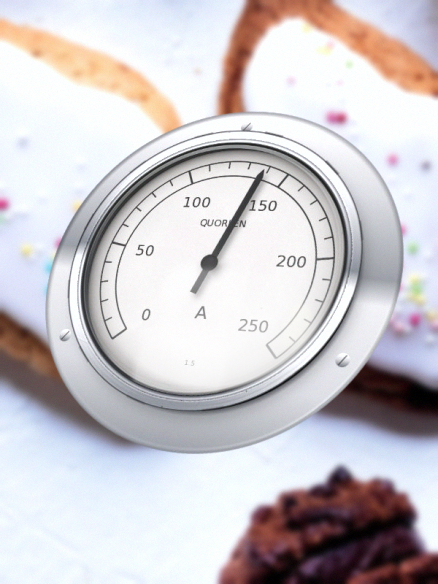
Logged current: 140 A
